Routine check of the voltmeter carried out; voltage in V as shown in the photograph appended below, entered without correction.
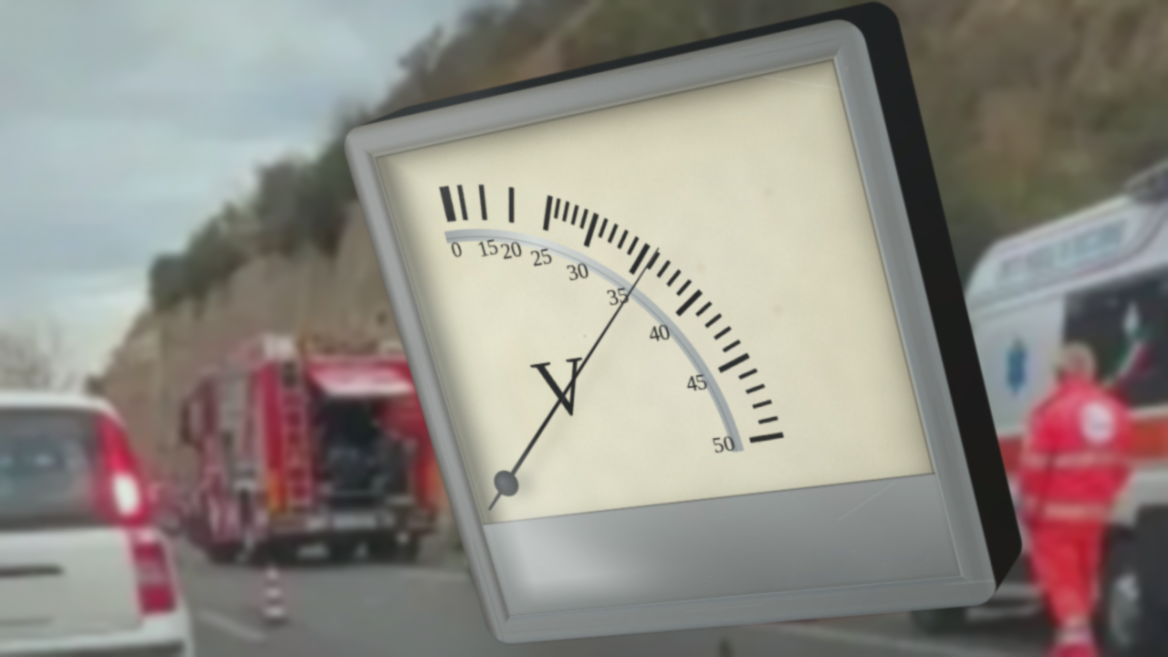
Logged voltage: 36 V
